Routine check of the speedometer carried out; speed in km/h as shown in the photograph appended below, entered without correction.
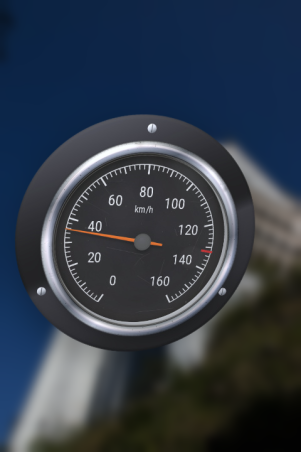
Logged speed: 36 km/h
